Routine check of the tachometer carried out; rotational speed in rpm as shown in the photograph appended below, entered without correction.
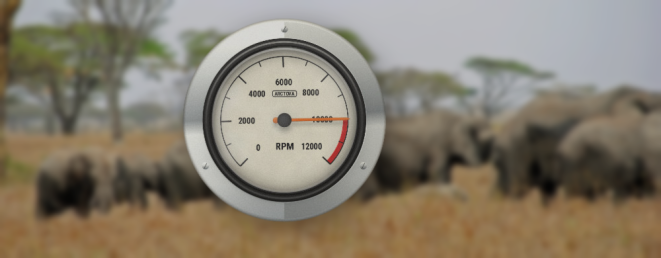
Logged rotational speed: 10000 rpm
